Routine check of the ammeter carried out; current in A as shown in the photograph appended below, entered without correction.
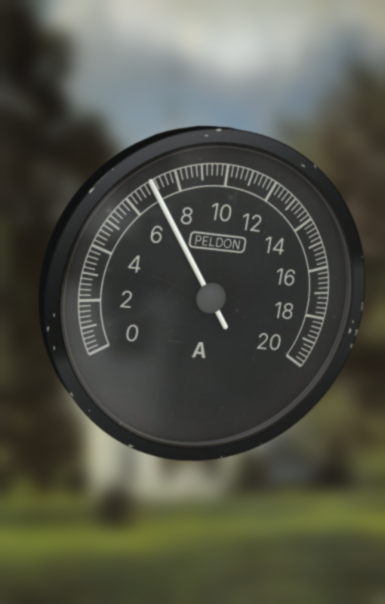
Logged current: 7 A
